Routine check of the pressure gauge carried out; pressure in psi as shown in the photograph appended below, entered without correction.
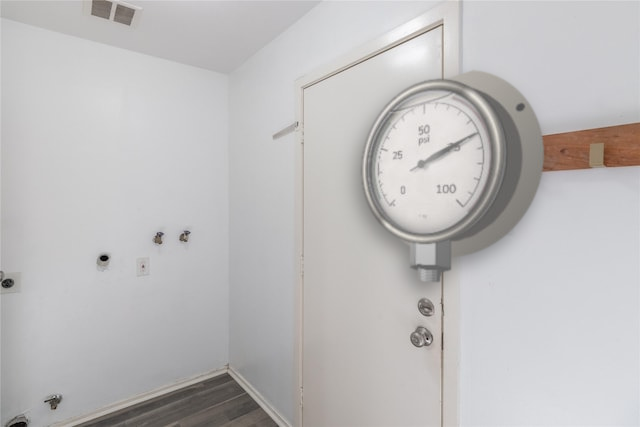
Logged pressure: 75 psi
